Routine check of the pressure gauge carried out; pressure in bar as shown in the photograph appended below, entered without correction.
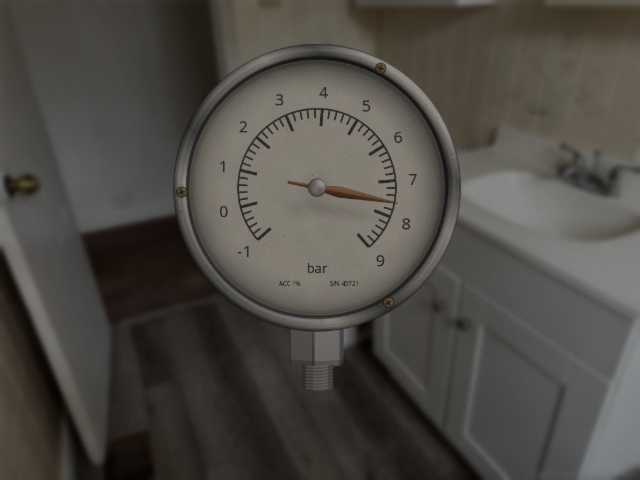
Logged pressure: 7.6 bar
